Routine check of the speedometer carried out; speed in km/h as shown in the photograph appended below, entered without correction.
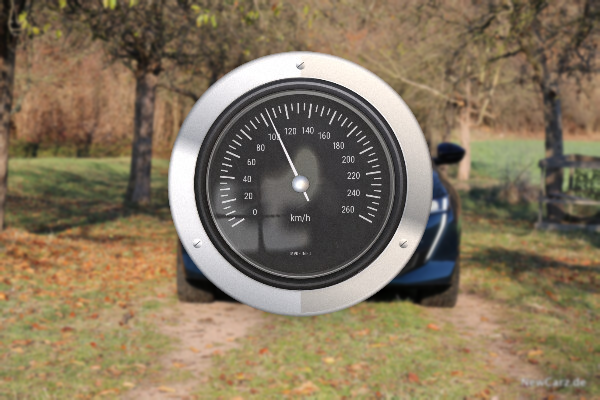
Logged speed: 105 km/h
